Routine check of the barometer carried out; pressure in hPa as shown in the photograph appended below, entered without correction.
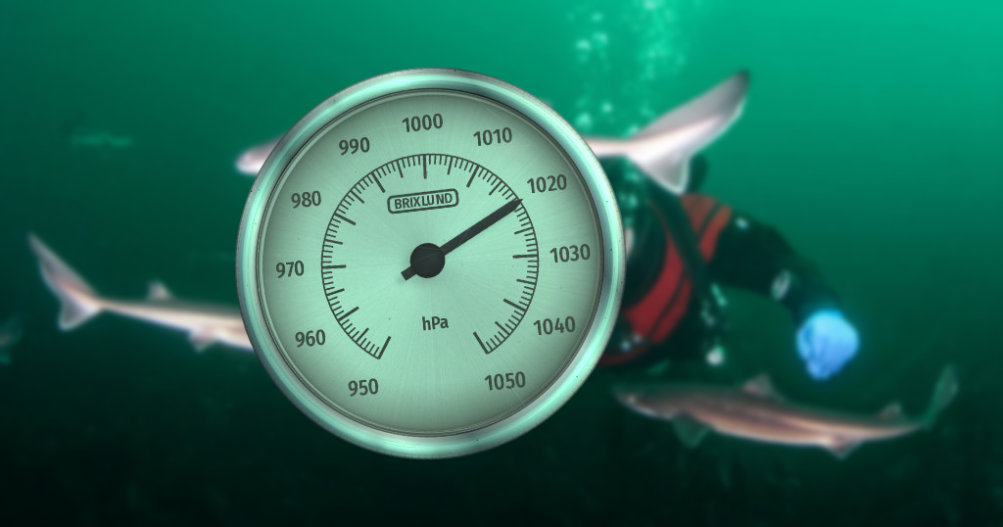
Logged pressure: 1020 hPa
